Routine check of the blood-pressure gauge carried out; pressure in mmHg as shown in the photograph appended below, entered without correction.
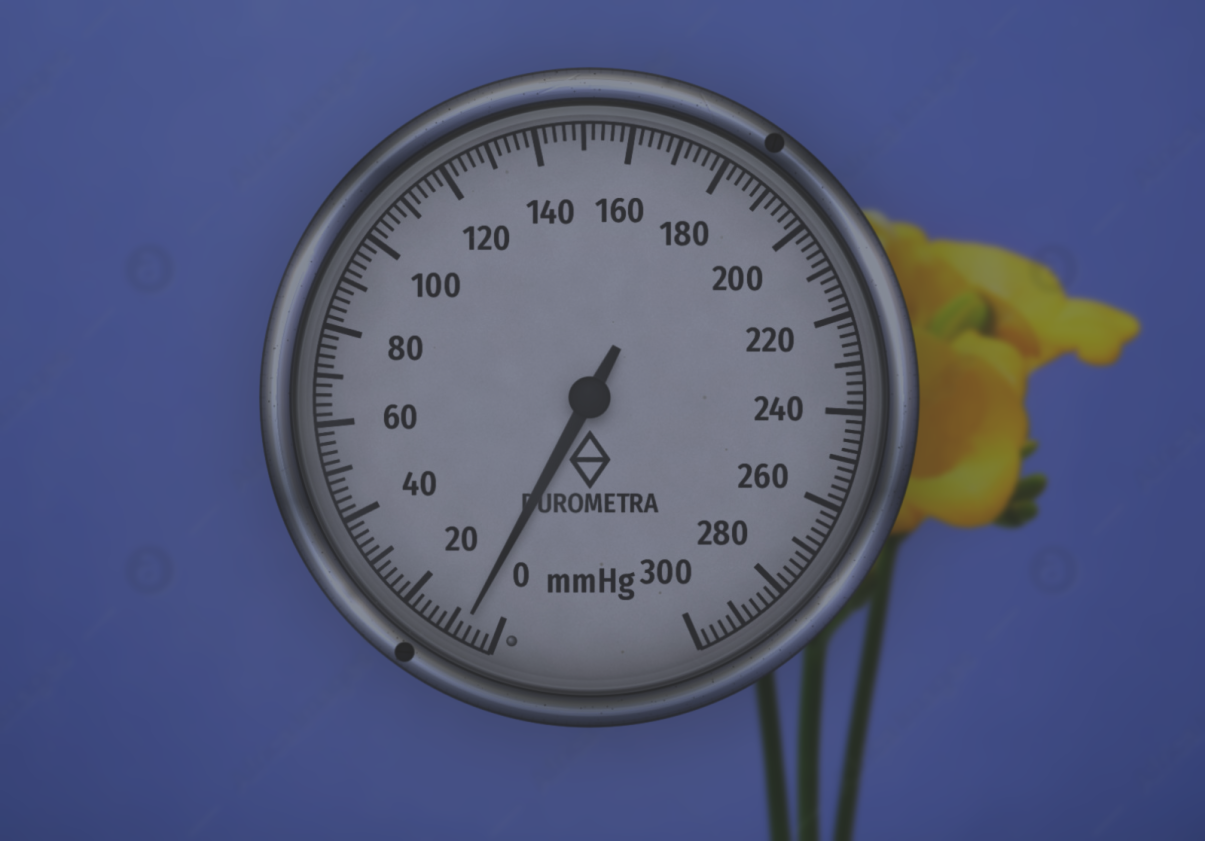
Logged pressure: 7 mmHg
